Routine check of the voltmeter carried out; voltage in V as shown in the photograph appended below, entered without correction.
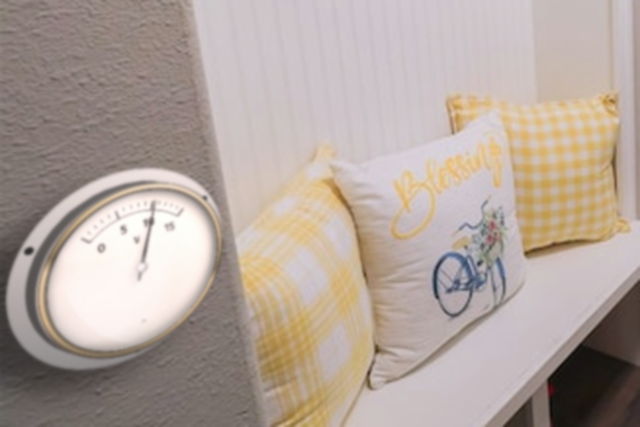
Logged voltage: 10 V
